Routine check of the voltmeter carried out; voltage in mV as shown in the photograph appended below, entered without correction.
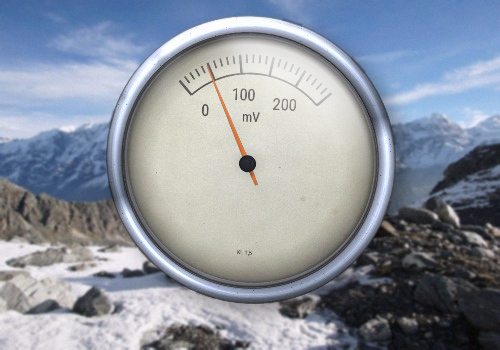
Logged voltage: 50 mV
